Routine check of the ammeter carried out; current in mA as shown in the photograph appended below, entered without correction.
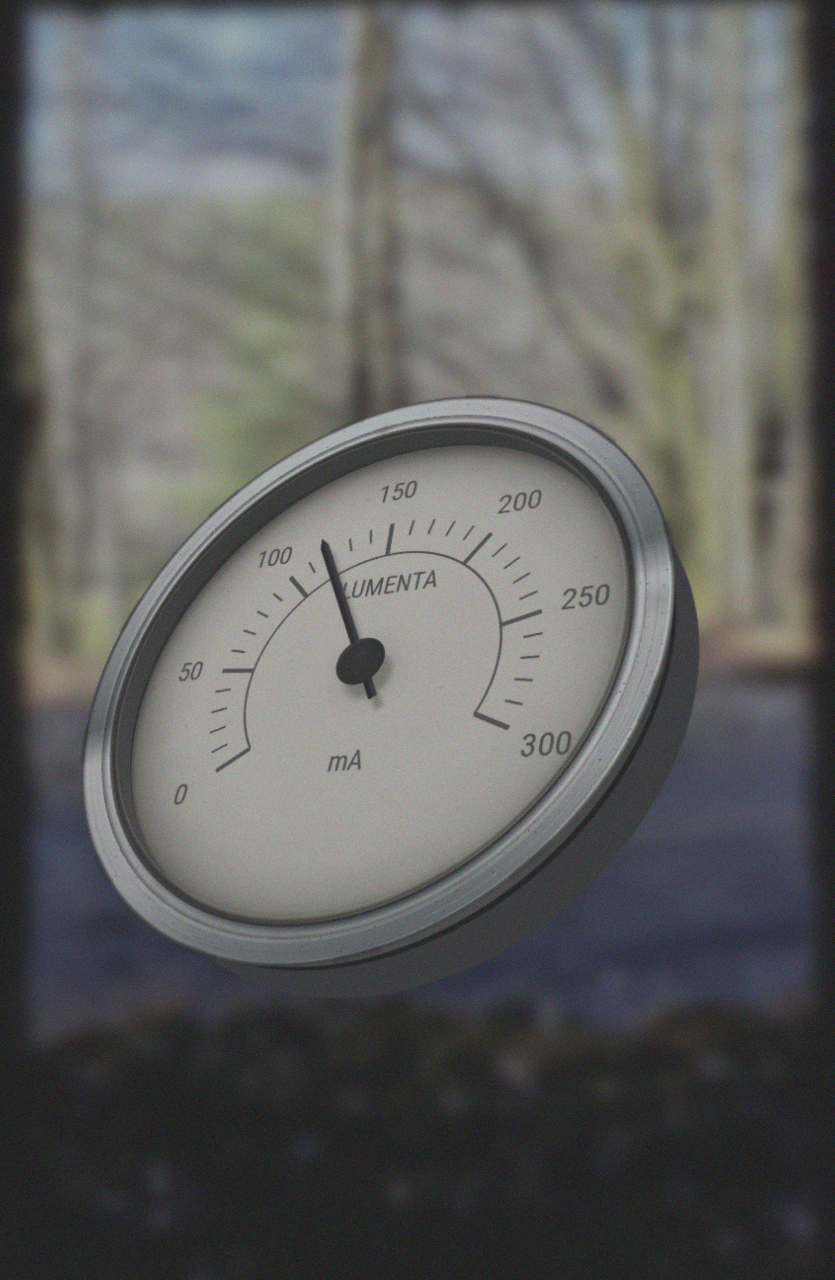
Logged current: 120 mA
